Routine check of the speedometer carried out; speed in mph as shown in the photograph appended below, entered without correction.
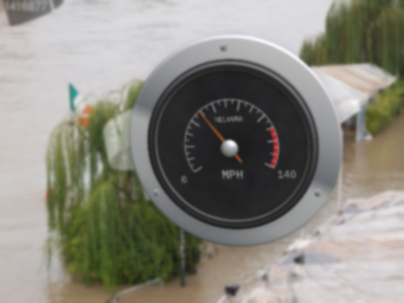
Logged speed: 50 mph
